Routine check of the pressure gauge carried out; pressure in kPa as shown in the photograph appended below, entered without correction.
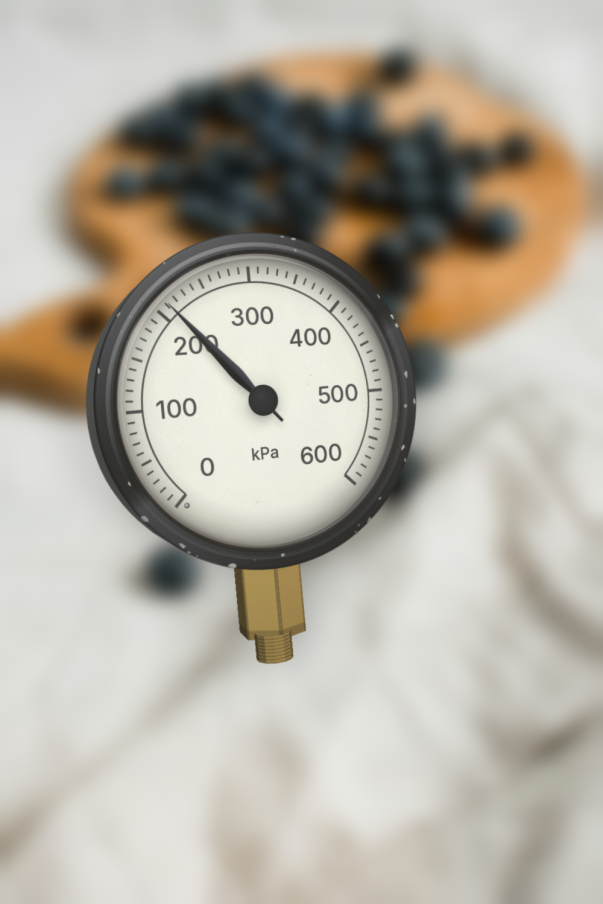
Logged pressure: 210 kPa
